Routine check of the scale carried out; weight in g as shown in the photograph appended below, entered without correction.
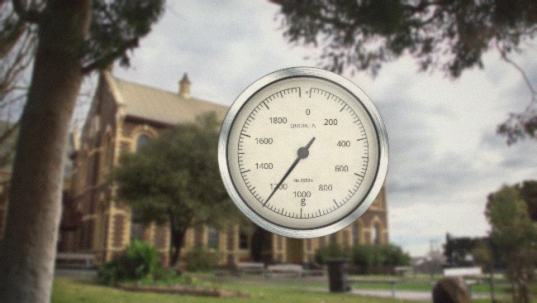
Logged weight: 1200 g
